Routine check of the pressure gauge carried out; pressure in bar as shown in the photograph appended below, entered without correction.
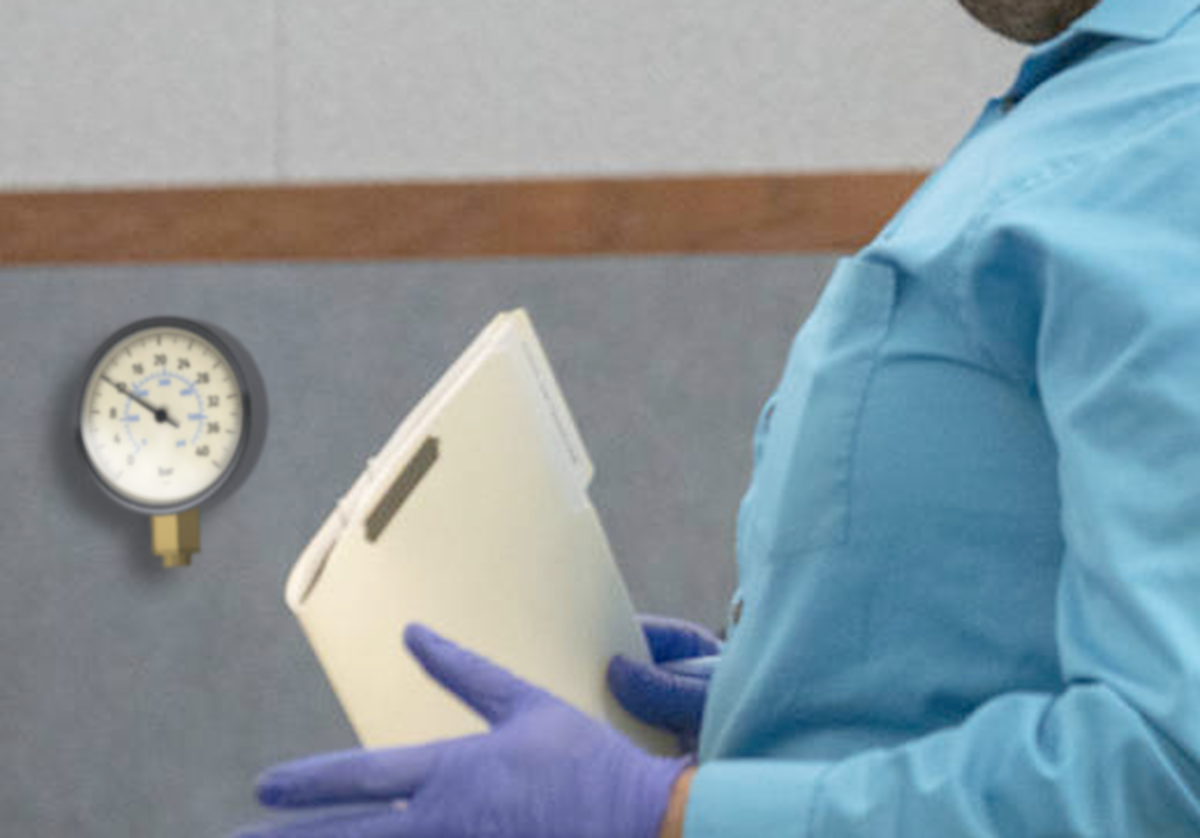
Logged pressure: 12 bar
